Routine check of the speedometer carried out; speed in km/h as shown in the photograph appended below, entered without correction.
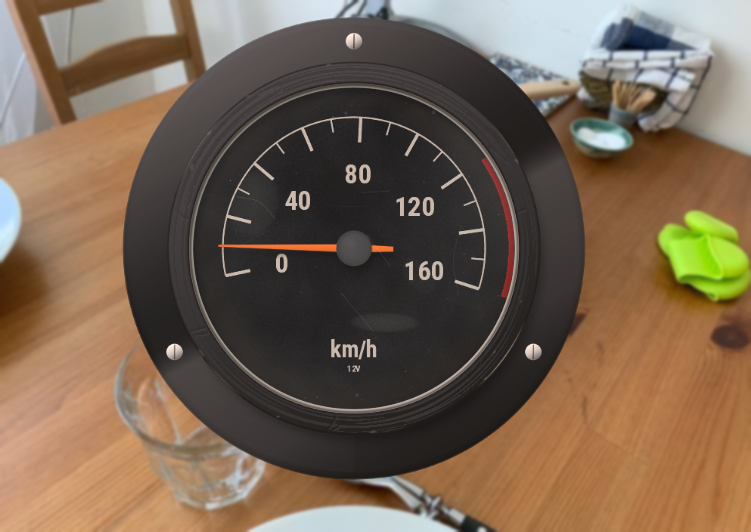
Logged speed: 10 km/h
